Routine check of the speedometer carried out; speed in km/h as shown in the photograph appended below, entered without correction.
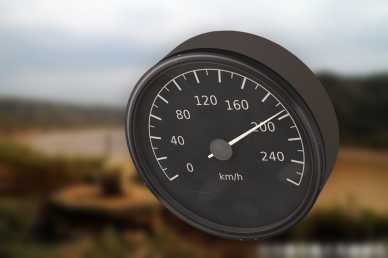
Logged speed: 195 km/h
